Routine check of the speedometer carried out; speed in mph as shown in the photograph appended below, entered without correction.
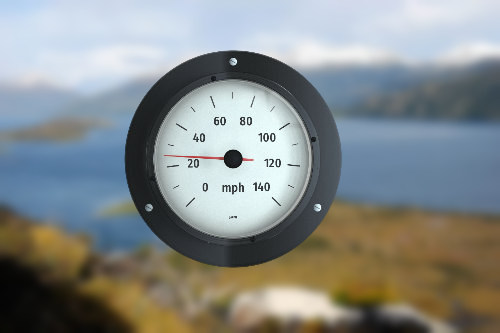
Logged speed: 25 mph
